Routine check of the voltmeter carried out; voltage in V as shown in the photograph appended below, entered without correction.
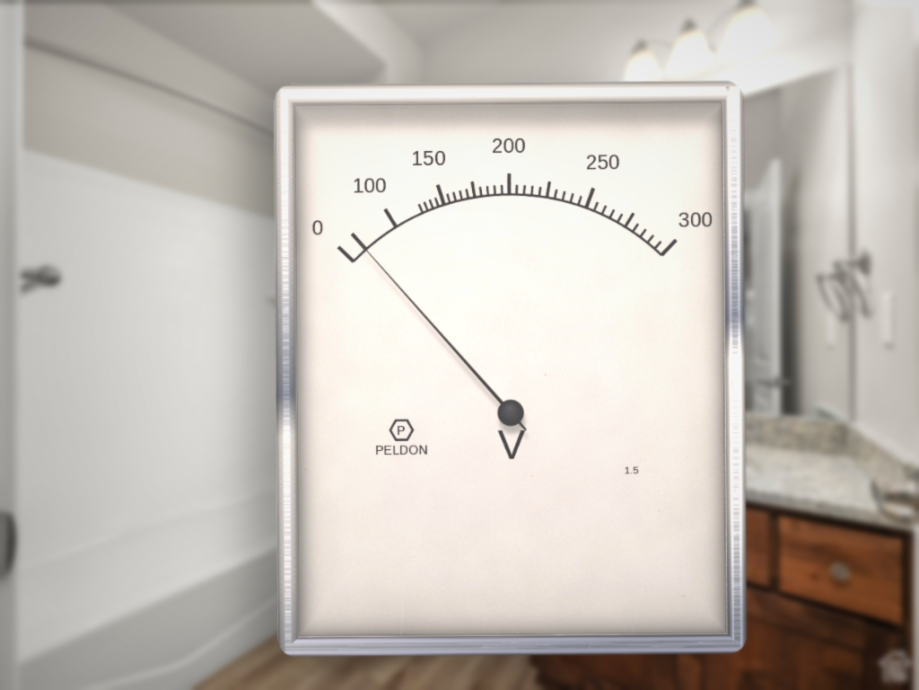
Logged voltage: 50 V
